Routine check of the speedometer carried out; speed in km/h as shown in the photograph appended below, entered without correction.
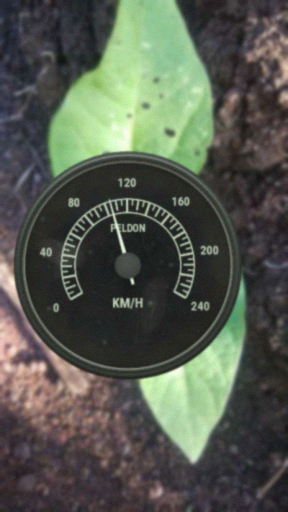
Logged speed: 105 km/h
